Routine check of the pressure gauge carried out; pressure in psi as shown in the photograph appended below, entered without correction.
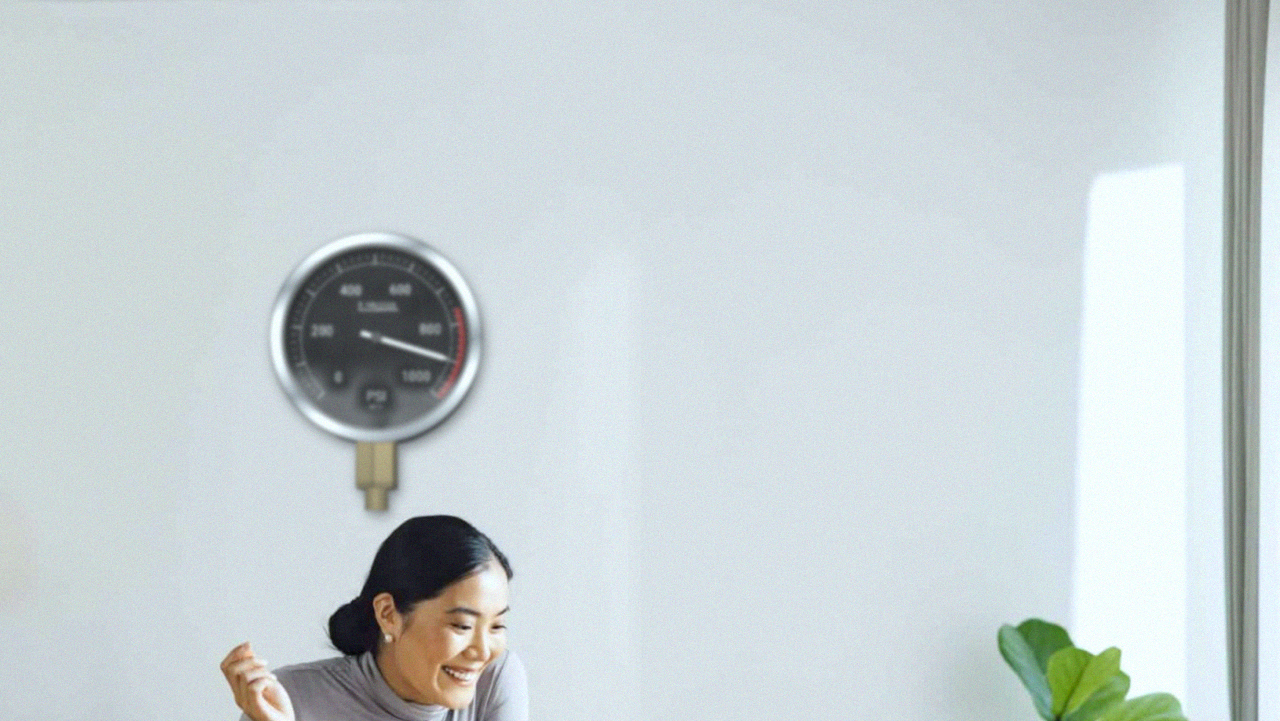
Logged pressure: 900 psi
